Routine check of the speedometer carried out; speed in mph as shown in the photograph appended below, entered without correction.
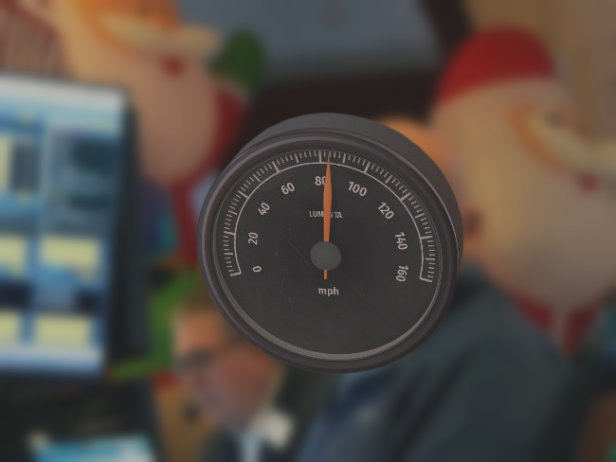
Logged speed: 84 mph
